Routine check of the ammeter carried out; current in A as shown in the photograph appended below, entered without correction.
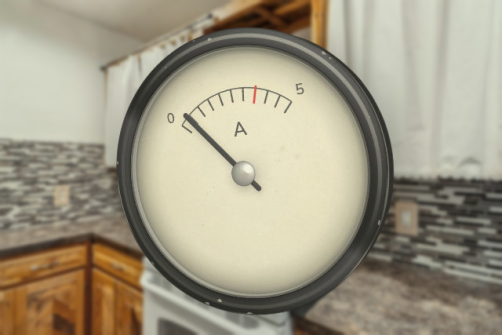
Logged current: 0.5 A
